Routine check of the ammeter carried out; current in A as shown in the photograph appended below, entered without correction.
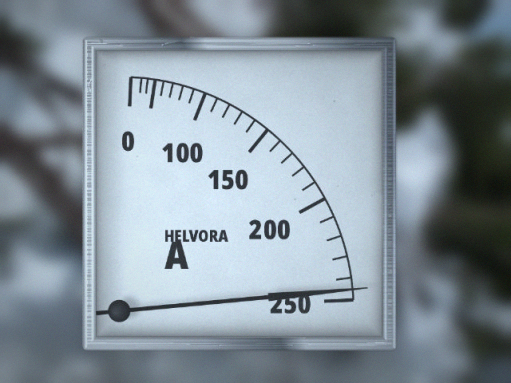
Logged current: 245 A
